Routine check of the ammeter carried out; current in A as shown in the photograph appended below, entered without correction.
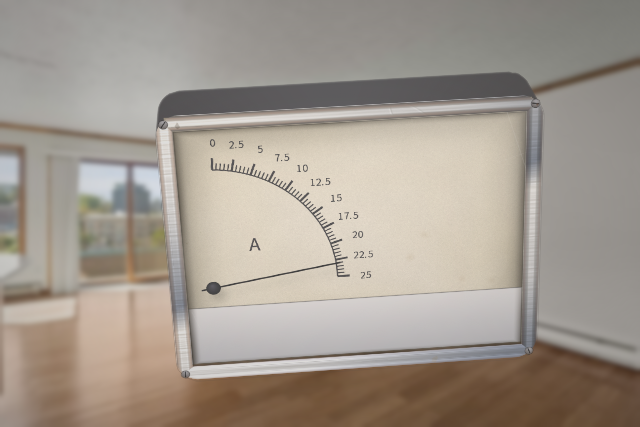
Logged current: 22.5 A
